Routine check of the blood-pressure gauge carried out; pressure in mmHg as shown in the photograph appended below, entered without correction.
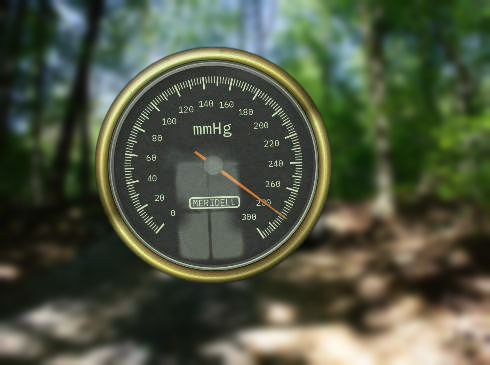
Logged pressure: 280 mmHg
